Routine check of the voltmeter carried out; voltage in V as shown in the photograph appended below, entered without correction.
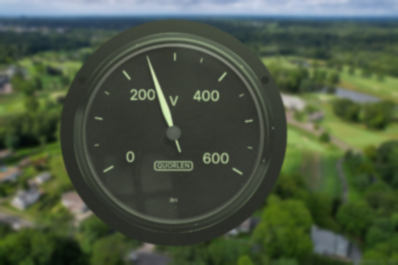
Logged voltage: 250 V
